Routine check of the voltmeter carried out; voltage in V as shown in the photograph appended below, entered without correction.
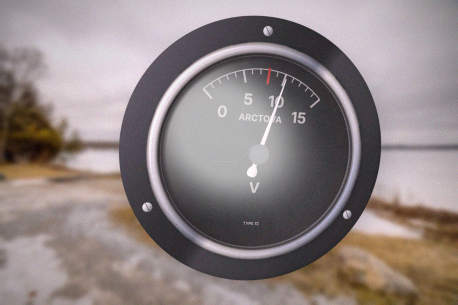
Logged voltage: 10 V
